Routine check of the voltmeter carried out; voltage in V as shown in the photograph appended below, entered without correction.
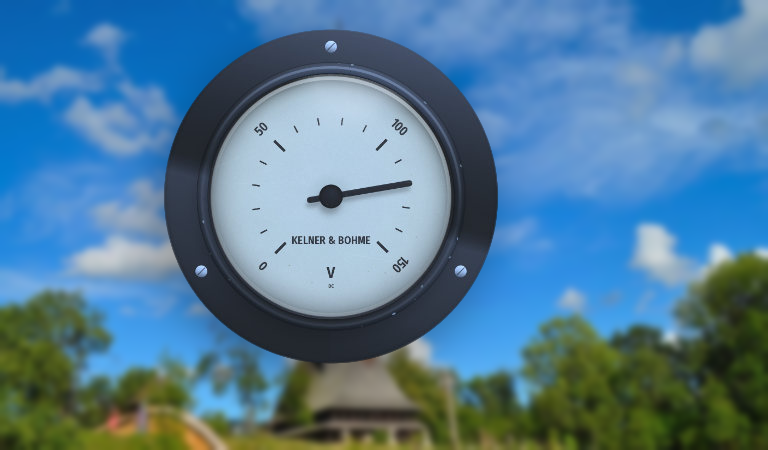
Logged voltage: 120 V
